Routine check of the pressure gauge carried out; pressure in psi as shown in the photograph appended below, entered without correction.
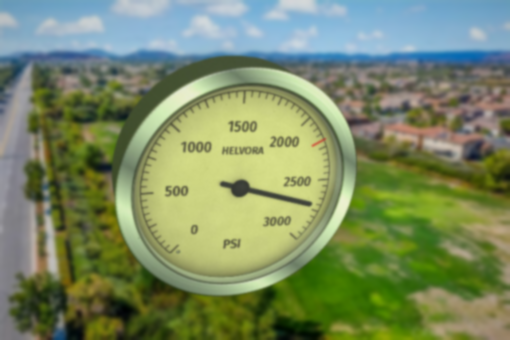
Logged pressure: 2700 psi
